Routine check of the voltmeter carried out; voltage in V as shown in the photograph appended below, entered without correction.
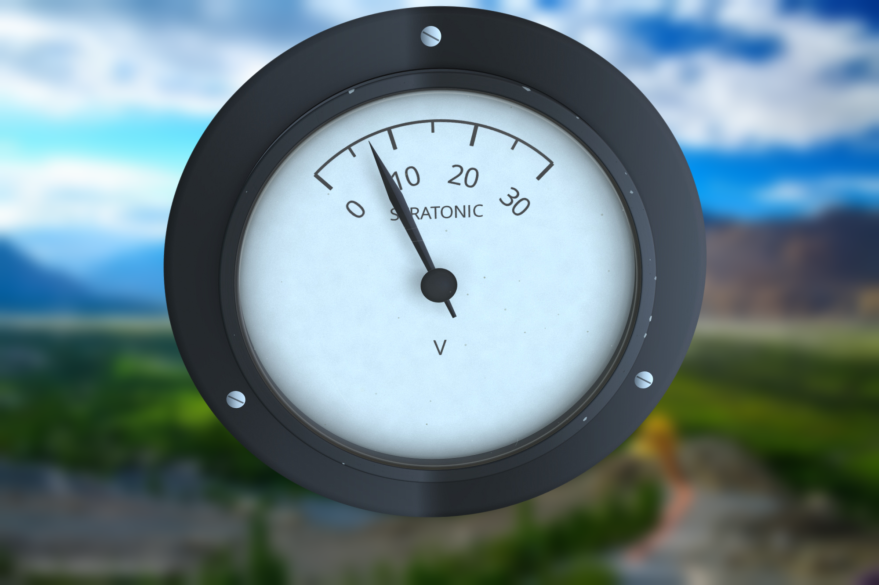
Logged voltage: 7.5 V
